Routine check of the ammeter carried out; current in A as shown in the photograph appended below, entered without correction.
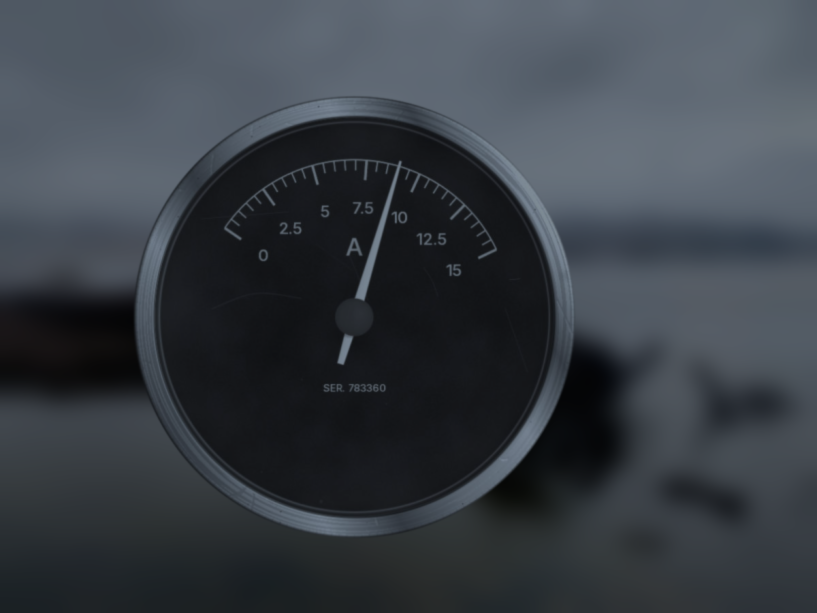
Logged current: 9 A
